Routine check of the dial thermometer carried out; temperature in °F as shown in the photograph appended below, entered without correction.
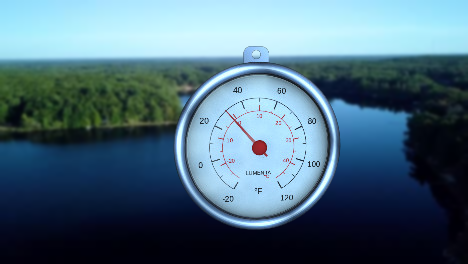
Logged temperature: 30 °F
